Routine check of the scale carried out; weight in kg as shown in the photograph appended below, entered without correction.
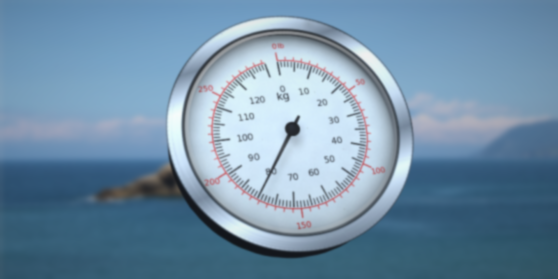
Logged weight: 80 kg
